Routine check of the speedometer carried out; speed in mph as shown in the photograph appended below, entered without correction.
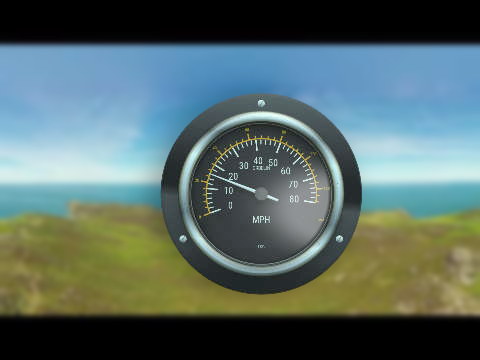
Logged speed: 16 mph
